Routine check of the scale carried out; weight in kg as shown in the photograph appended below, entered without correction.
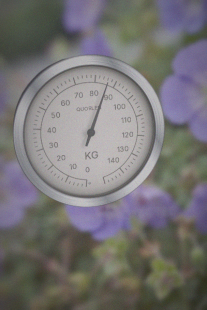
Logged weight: 86 kg
